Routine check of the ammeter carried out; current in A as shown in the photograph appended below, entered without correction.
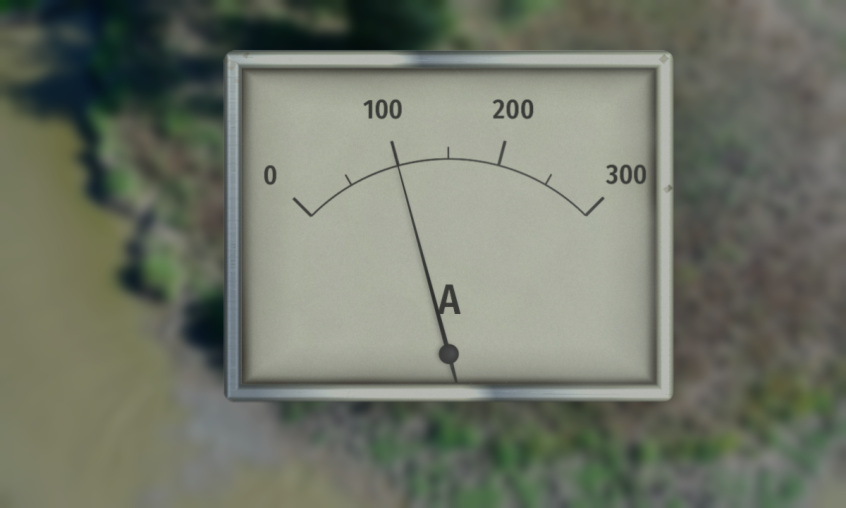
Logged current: 100 A
